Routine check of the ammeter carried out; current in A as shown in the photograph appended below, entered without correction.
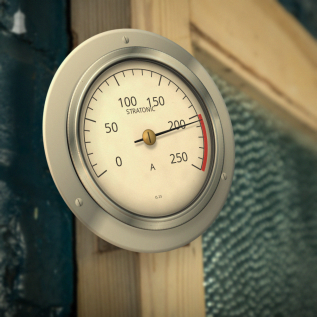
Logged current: 205 A
